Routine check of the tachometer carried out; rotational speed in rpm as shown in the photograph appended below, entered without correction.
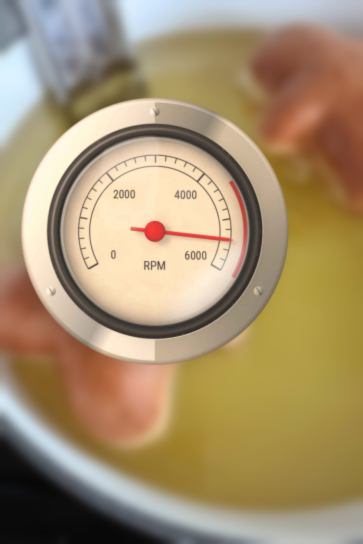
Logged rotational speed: 5400 rpm
